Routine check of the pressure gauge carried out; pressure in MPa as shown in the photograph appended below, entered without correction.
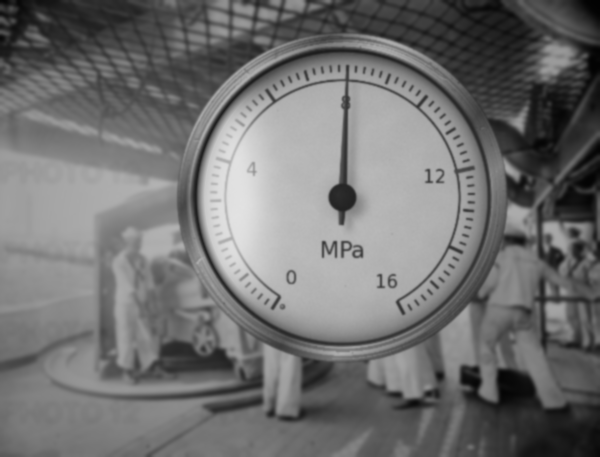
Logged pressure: 8 MPa
